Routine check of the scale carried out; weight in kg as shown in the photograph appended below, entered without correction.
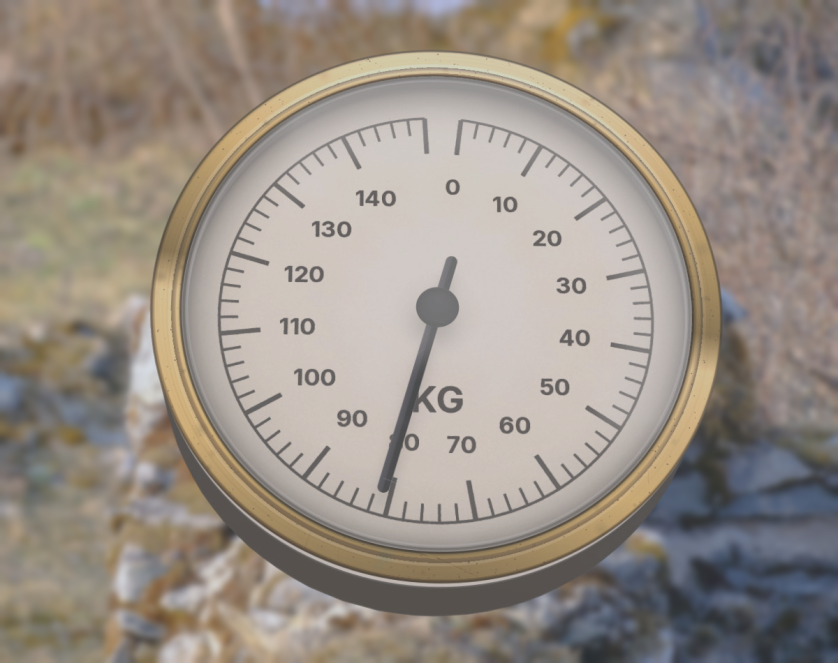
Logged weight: 81 kg
